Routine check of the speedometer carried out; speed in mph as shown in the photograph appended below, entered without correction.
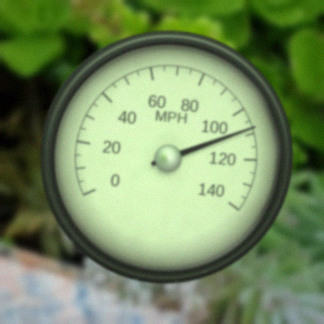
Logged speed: 107.5 mph
